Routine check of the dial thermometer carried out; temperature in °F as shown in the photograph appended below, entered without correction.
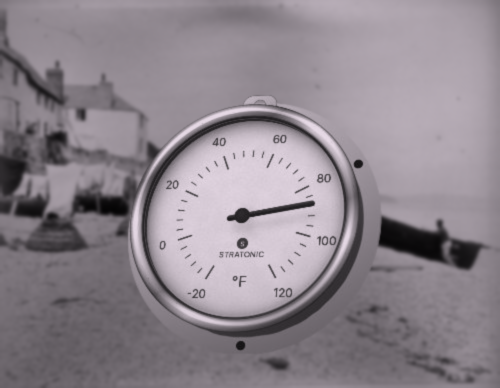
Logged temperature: 88 °F
